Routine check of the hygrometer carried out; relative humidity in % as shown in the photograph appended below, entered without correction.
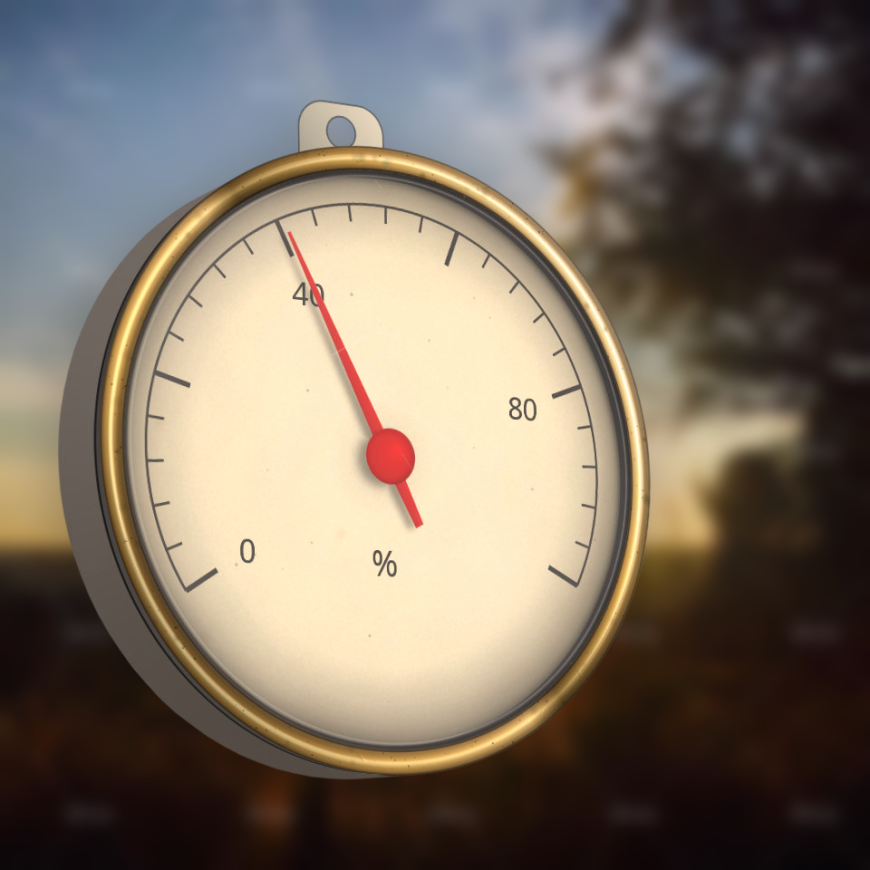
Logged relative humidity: 40 %
